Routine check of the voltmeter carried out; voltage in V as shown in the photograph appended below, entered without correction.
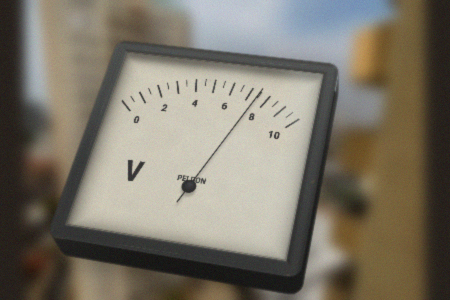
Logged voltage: 7.5 V
